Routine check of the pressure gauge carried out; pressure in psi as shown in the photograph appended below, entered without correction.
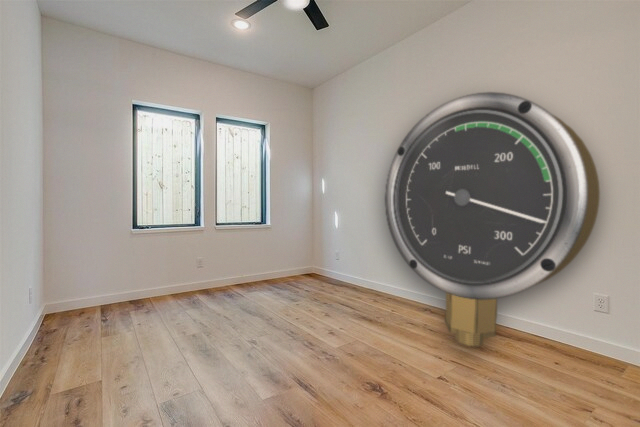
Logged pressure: 270 psi
